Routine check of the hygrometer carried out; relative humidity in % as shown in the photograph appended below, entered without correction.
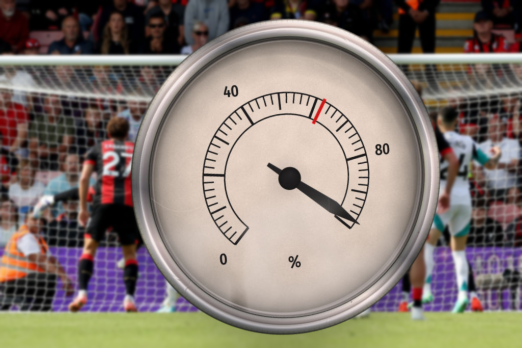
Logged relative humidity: 98 %
